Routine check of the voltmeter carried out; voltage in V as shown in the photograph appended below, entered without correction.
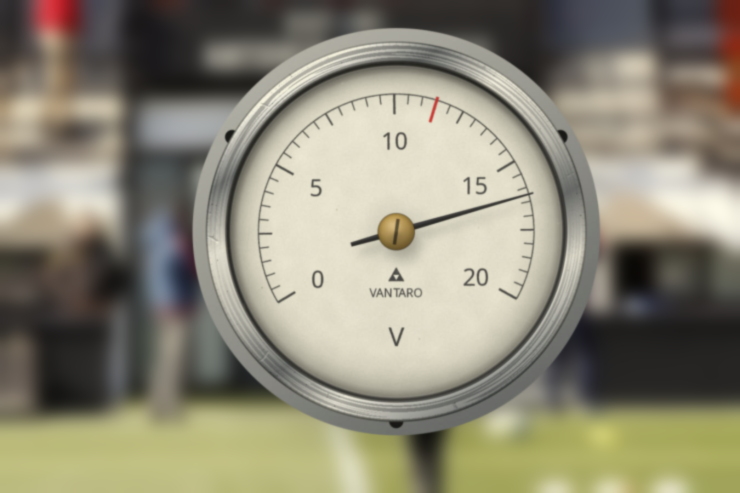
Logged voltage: 16.25 V
